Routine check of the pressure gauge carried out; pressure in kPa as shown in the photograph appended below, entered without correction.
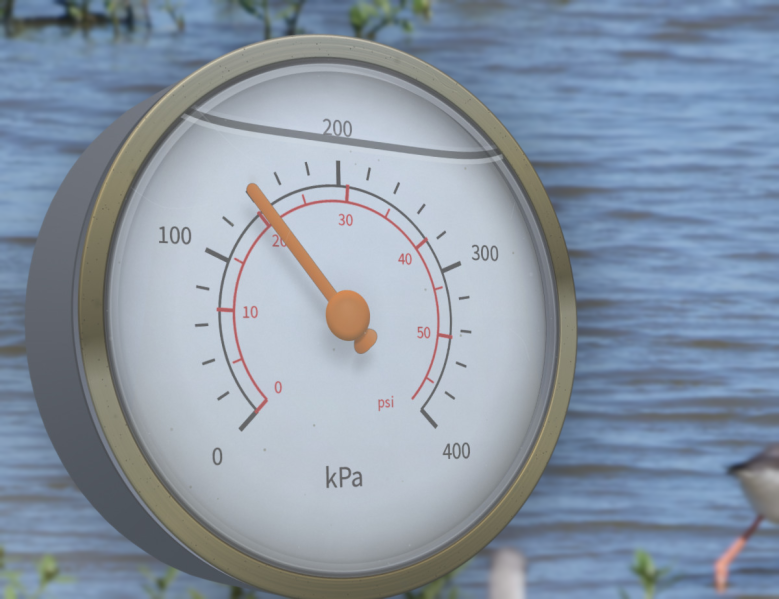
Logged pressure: 140 kPa
